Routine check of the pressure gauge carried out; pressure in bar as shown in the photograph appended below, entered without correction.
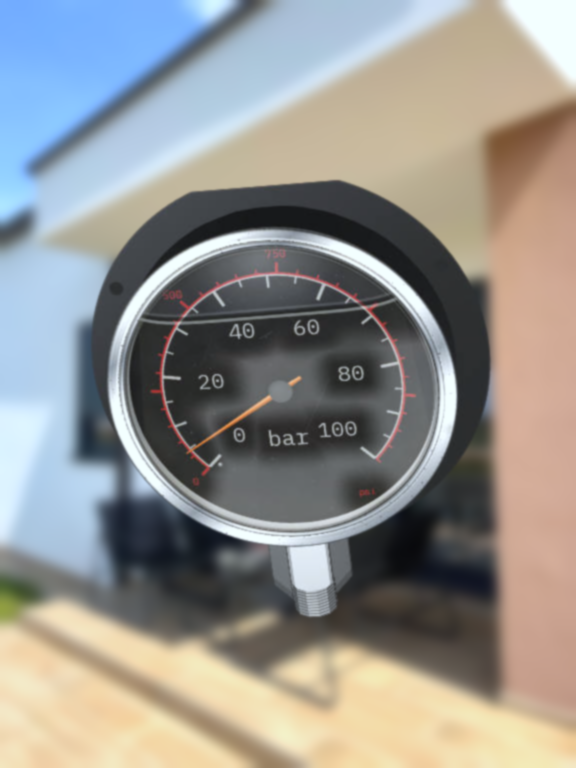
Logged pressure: 5 bar
